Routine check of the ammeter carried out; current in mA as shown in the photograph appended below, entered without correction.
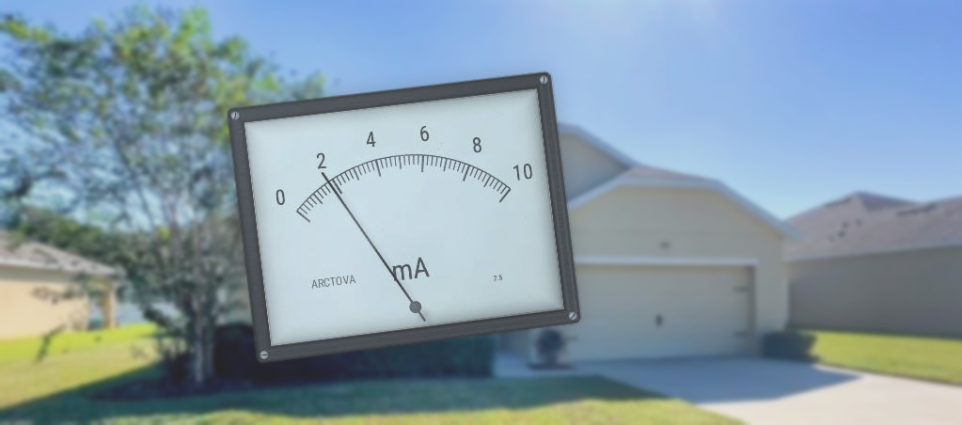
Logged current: 1.8 mA
